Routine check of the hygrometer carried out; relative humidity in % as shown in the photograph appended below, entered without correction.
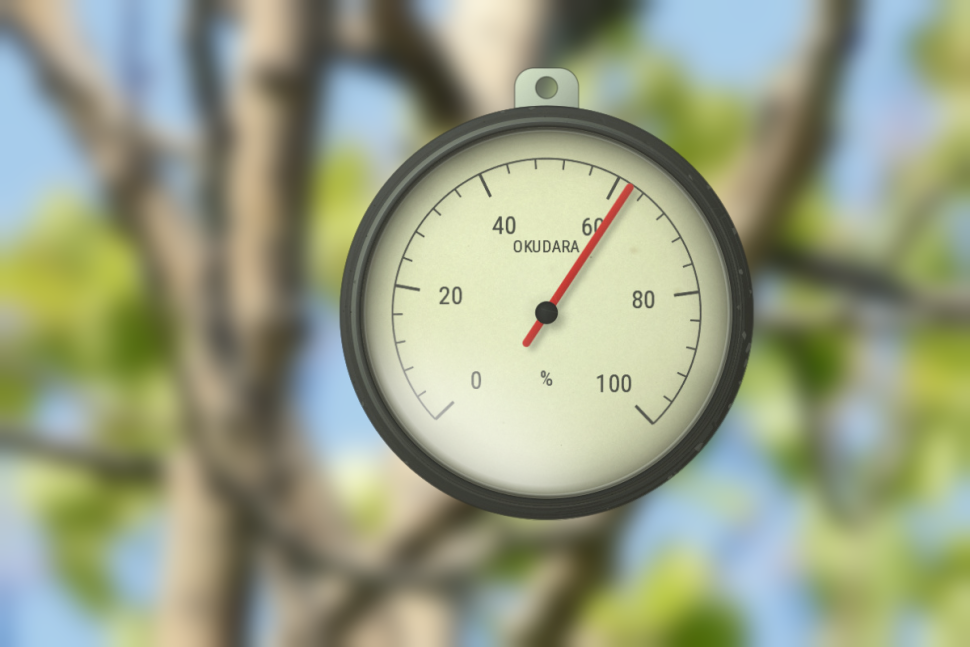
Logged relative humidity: 62 %
